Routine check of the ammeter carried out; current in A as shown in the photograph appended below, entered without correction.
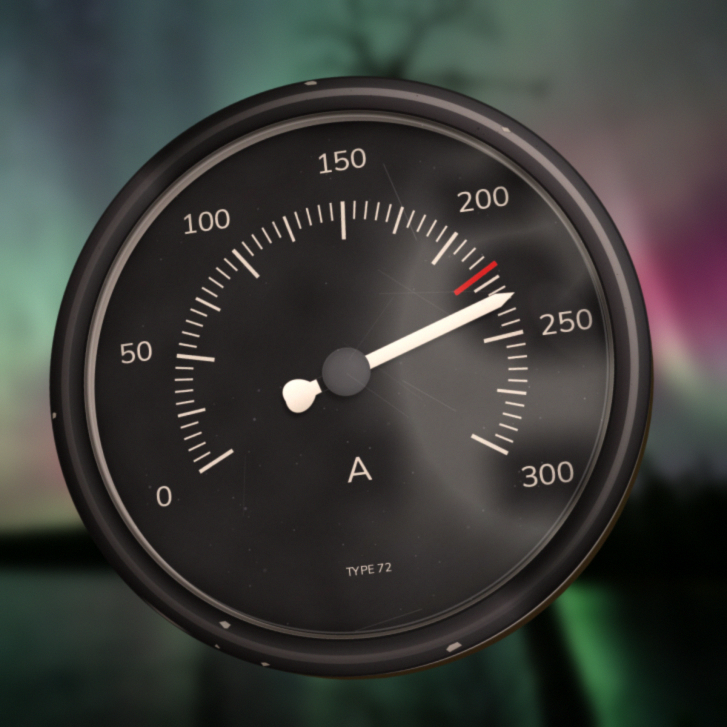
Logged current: 235 A
